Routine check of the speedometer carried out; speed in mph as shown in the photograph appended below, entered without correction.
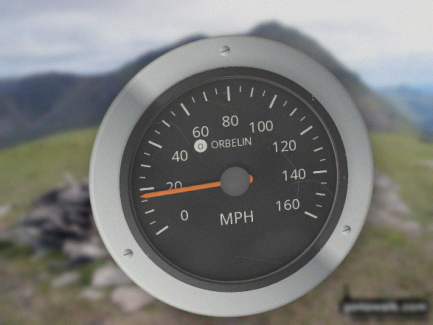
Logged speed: 17.5 mph
